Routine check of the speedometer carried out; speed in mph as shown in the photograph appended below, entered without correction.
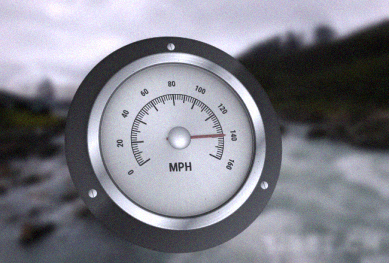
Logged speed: 140 mph
